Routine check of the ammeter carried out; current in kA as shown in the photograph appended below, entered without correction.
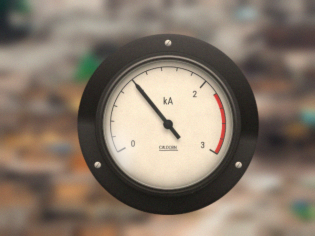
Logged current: 1 kA
